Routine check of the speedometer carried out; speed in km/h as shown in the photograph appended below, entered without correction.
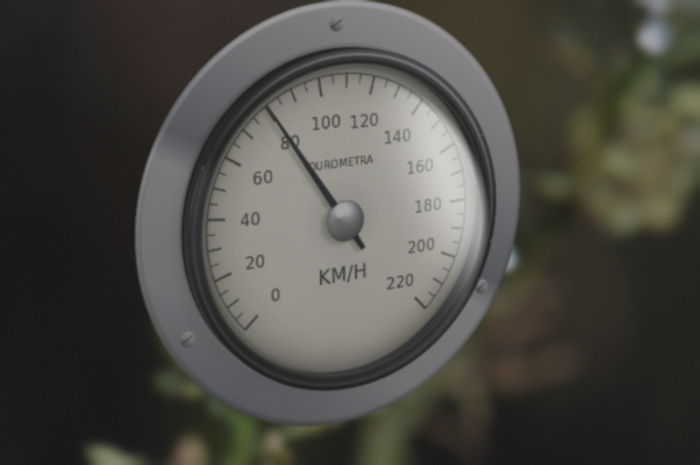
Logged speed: 80 km/h
